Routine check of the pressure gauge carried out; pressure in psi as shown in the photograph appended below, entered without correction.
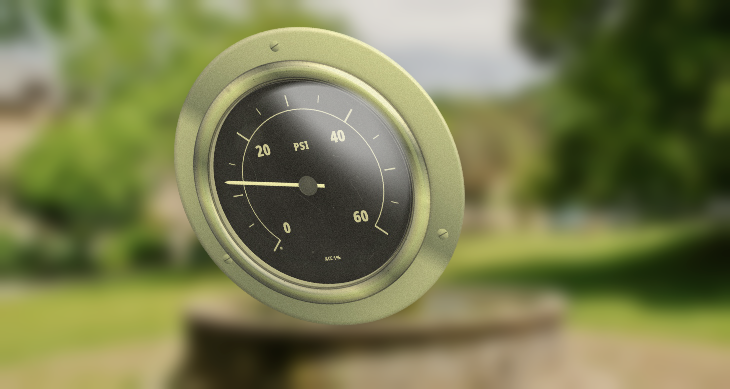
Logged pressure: 12.5 psi
